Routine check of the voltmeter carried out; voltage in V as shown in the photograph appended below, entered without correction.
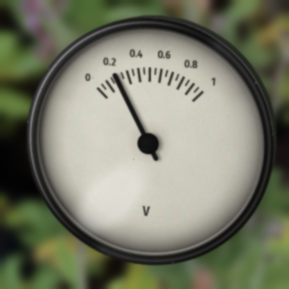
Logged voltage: 0.2 V
